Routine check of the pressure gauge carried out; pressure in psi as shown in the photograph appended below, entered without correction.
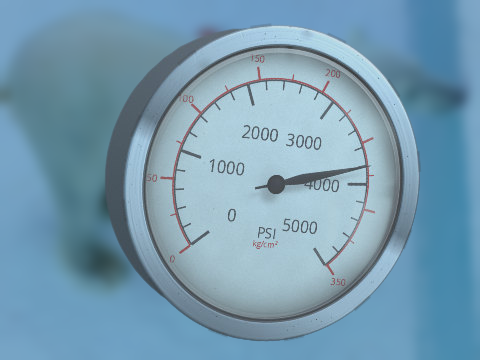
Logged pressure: 3800 psi
